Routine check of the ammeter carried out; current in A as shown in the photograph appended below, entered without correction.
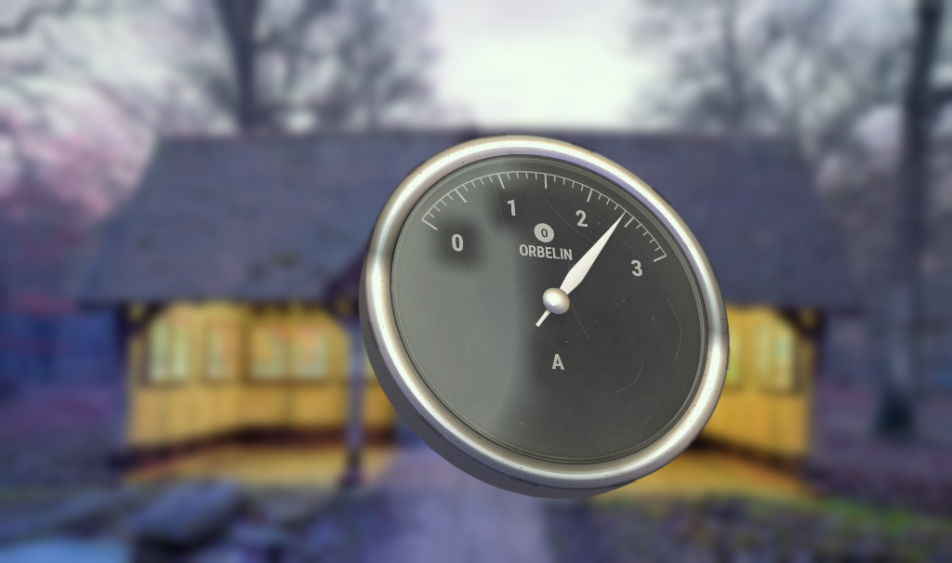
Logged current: 2.4 A
